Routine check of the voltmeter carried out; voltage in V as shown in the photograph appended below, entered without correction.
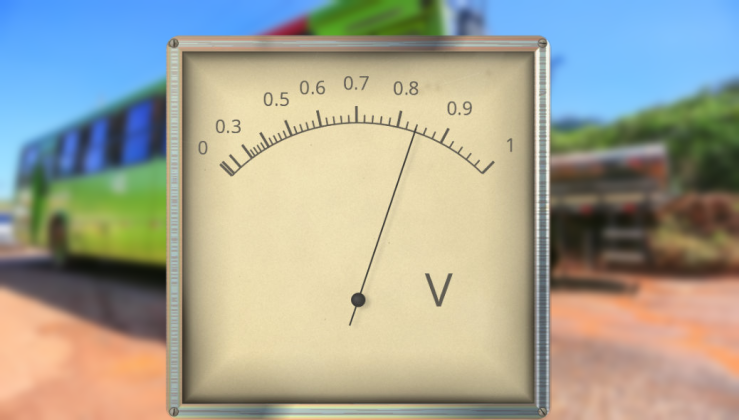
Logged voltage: 0.84 V
